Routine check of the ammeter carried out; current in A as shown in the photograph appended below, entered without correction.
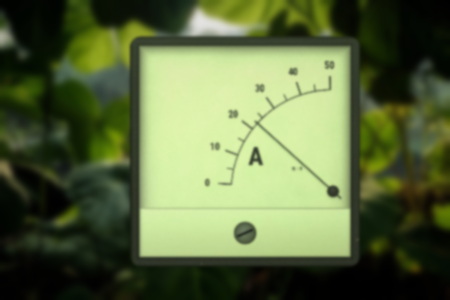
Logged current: 22.5 A
